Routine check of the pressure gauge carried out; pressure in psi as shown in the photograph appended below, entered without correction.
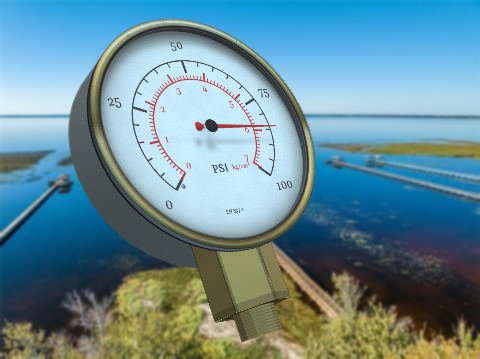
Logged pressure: 85 psi
